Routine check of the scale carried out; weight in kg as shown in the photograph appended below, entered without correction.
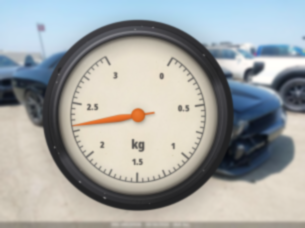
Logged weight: 2.3 kg
